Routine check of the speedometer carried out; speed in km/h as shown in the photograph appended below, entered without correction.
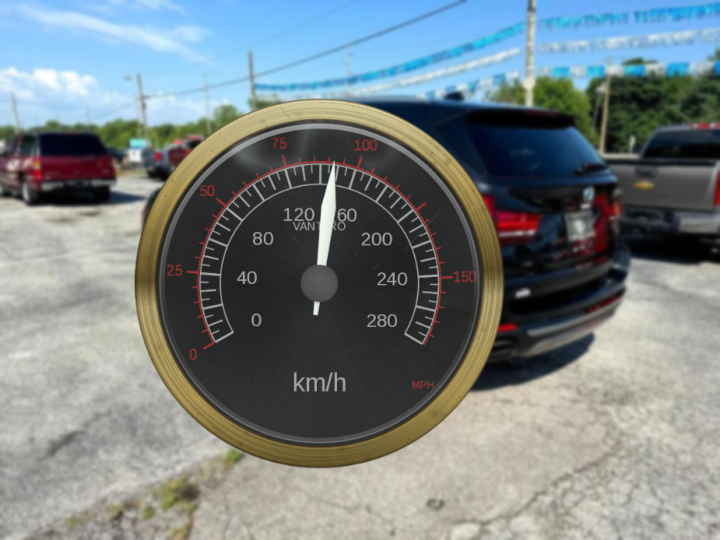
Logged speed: 147.5 km/h
